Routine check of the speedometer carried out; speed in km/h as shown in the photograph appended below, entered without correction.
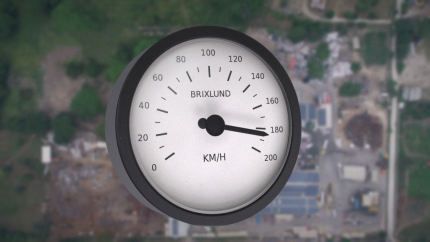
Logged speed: 185 km/h
